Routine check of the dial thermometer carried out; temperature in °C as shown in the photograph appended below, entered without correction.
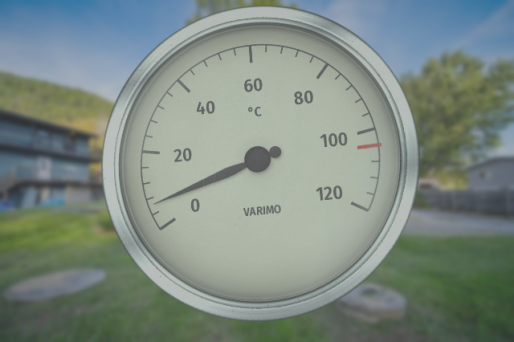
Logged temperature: 6 °C
